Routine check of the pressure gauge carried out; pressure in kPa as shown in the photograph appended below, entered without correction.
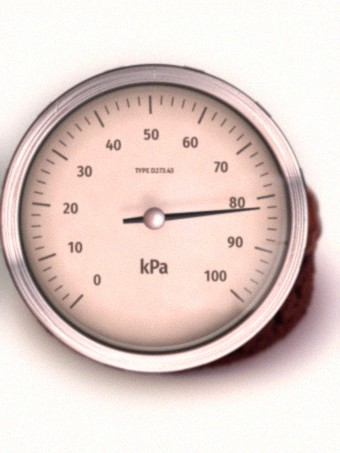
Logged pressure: 82 kPa
